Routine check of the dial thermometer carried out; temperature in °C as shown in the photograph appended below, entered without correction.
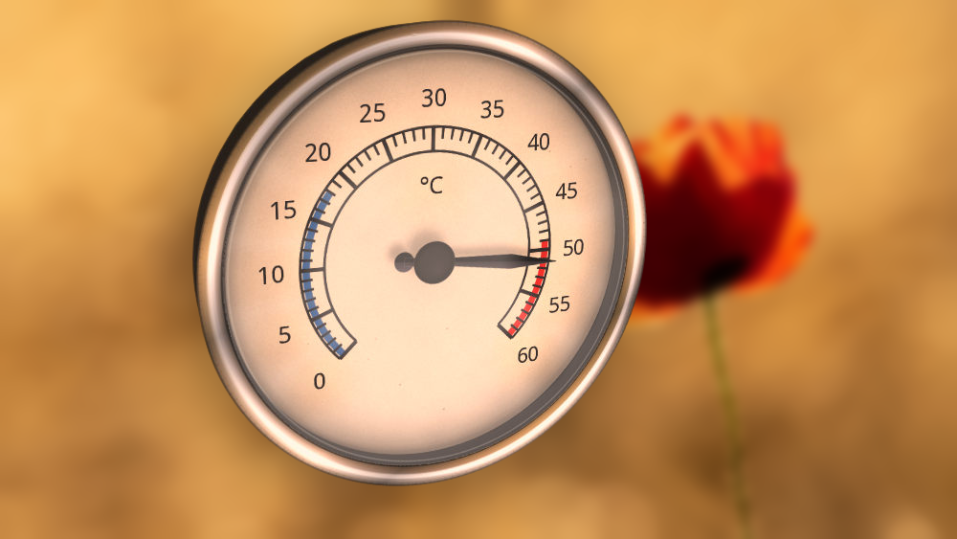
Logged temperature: 51 °C
